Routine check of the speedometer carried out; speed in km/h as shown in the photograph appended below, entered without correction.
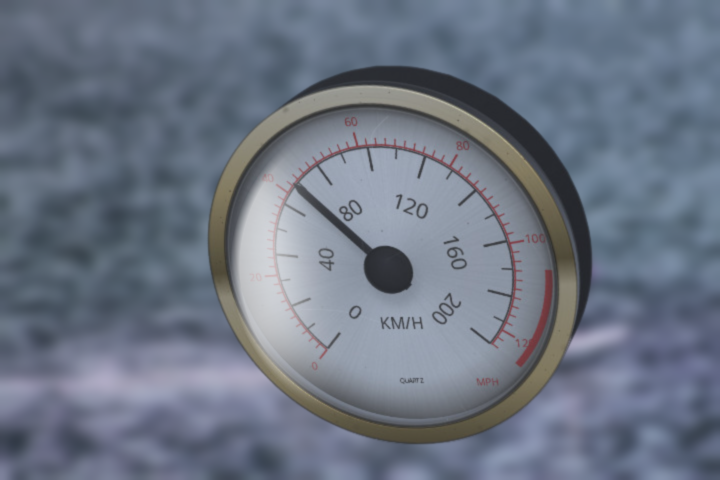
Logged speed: 70 km/h
